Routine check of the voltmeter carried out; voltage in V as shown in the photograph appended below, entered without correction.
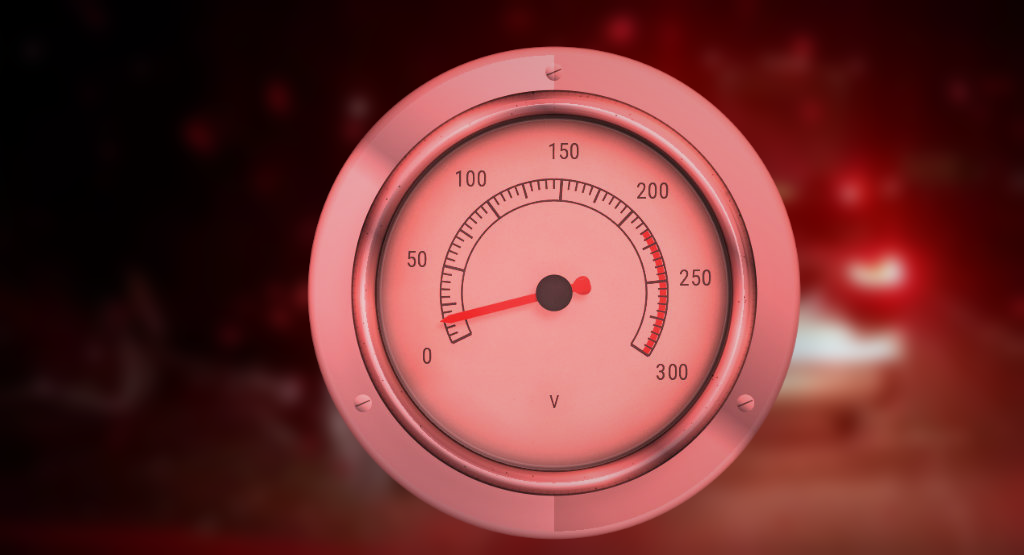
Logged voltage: 15 V
